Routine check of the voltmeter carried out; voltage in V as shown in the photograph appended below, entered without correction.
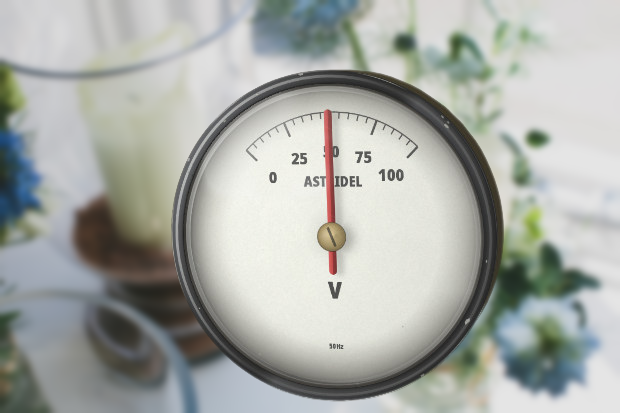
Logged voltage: 50 V
